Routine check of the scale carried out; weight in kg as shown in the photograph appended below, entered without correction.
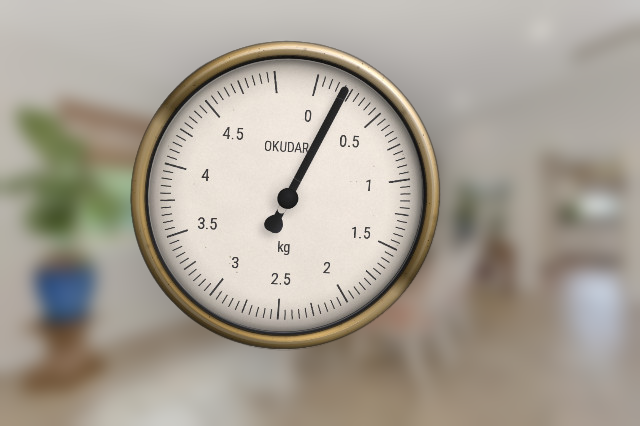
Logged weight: 0.2 kg
